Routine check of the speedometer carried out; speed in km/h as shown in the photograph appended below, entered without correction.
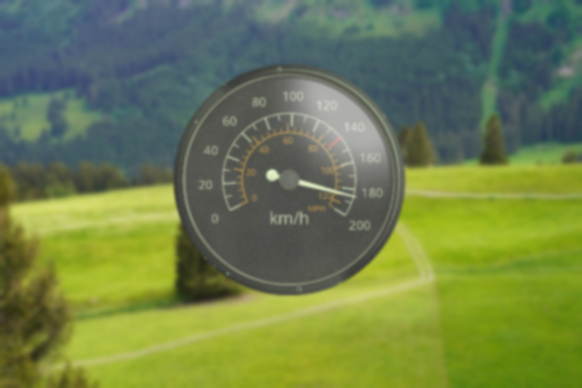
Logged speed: 185 km/h
